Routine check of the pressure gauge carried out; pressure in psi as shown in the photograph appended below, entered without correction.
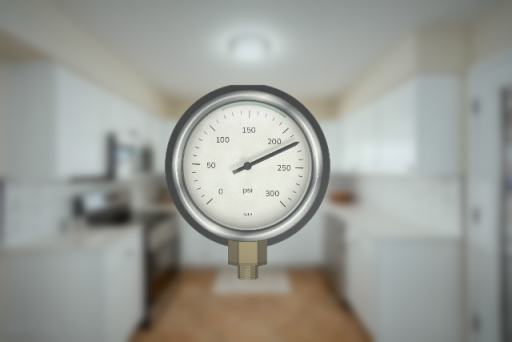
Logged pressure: 220 psi
